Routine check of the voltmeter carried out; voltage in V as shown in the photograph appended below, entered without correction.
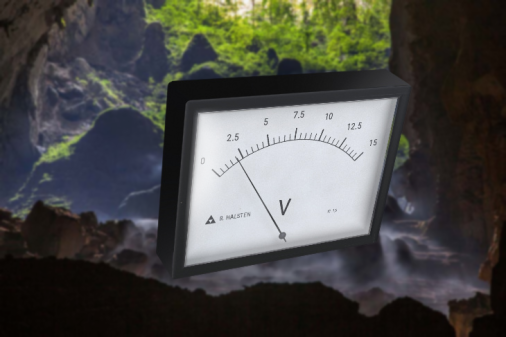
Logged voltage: 2 V
